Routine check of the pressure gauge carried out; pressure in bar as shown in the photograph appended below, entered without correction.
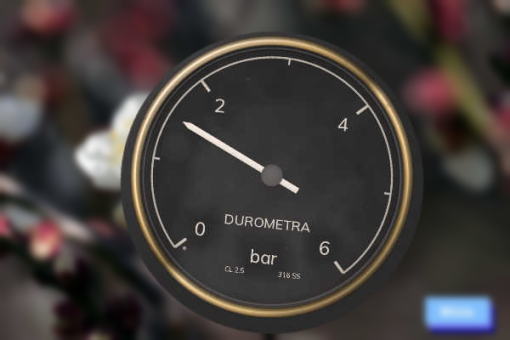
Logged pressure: 1.5 bar
